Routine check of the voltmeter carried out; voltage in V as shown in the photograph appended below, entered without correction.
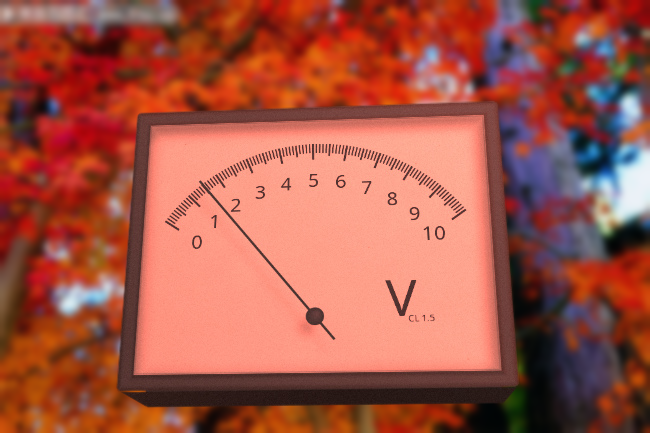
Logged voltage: 1.5 V
